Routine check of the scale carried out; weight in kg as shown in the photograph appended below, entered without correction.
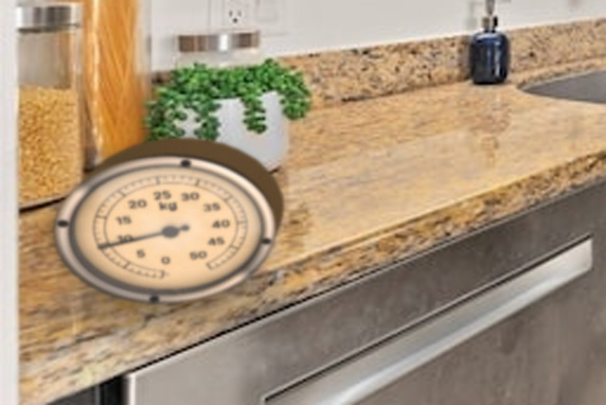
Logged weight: 10 kg
